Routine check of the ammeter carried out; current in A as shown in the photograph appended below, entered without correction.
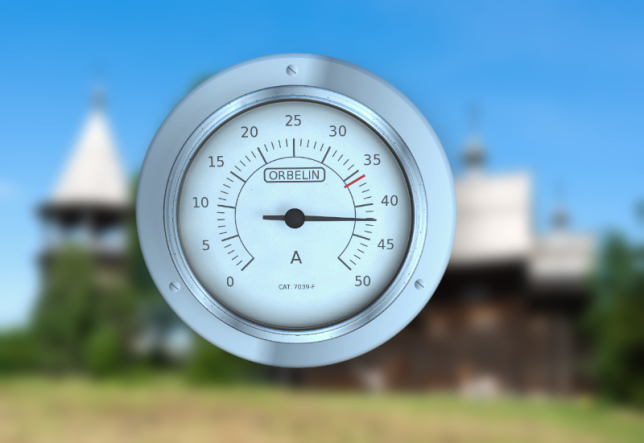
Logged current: 42 A
